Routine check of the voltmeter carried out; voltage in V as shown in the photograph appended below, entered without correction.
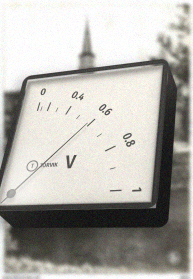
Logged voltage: 0.6 V
